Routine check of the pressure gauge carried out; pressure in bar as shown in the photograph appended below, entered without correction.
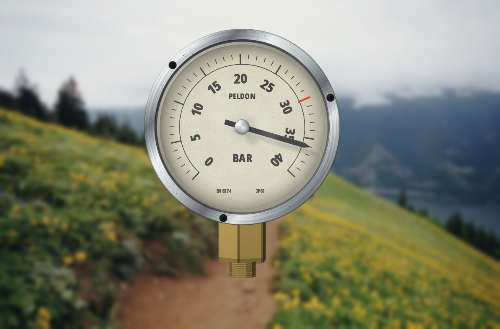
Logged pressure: 36 bar
